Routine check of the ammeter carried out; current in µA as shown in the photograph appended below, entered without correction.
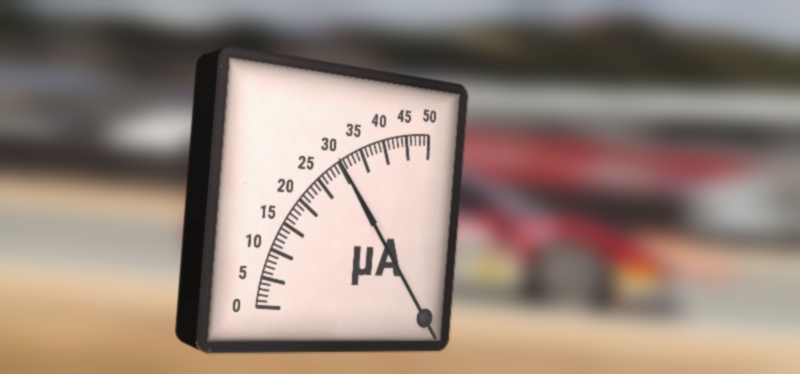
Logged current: 30 µA
